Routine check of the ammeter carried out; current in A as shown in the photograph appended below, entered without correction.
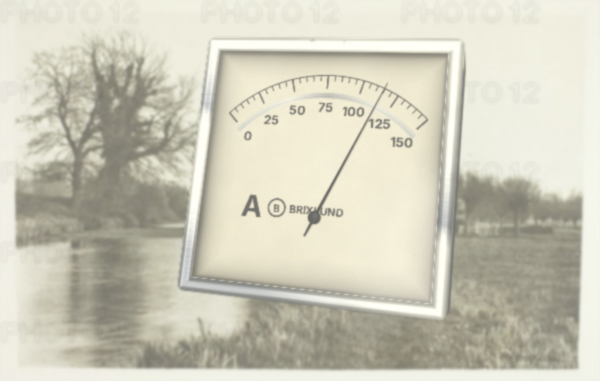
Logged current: 115 A
